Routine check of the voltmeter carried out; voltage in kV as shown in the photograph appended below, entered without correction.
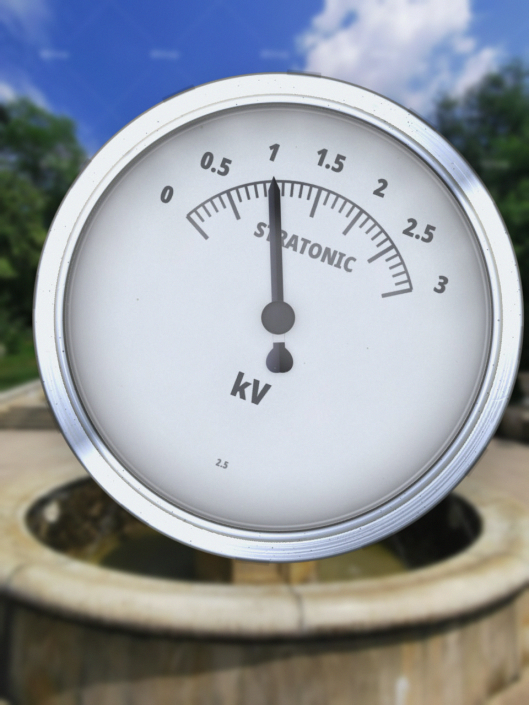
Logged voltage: 1 kV
